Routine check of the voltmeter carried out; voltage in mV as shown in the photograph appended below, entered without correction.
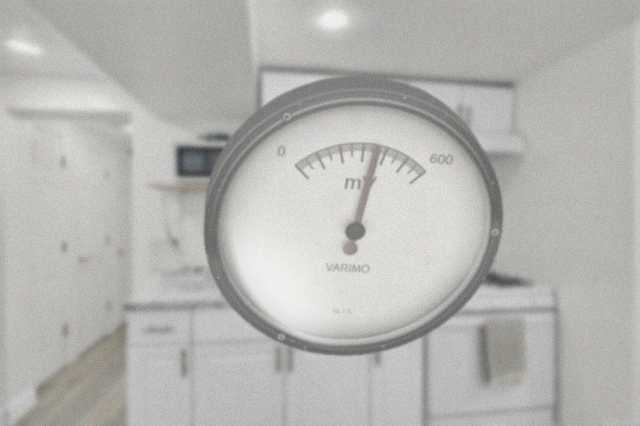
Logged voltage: 350 mV
